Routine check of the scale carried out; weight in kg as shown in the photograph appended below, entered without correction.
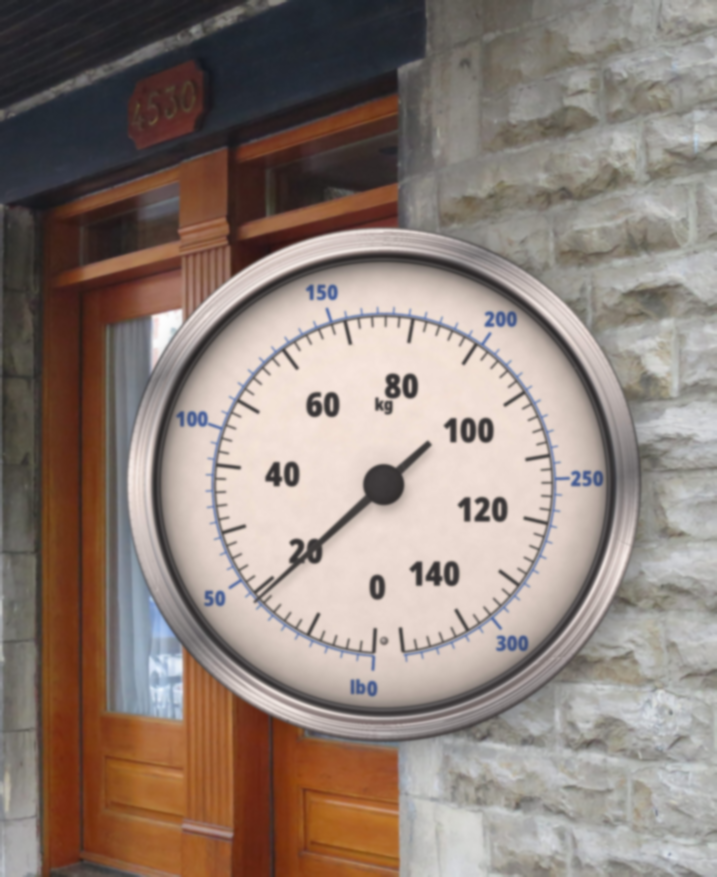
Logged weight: 19 kg
